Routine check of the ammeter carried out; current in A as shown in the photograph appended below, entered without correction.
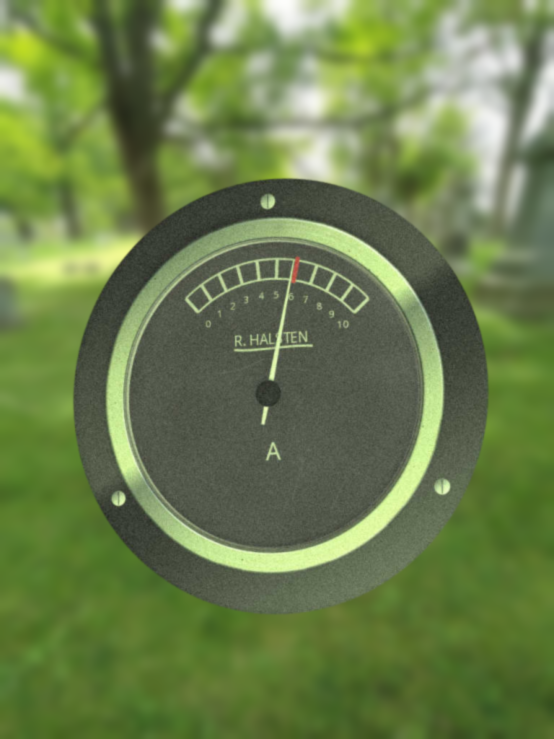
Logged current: 6 A
